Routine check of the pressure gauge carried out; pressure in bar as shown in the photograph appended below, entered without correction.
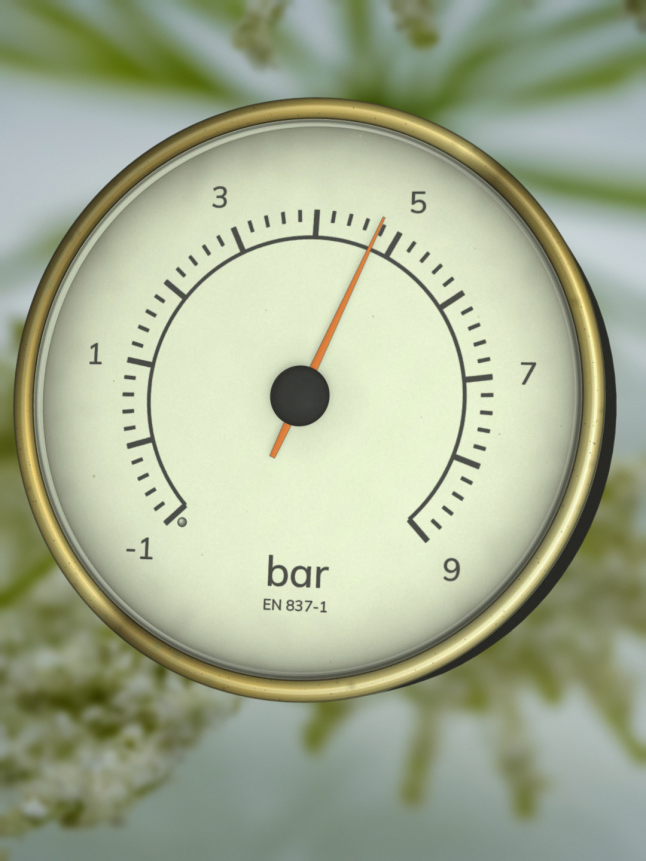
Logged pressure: 4.8 bar
